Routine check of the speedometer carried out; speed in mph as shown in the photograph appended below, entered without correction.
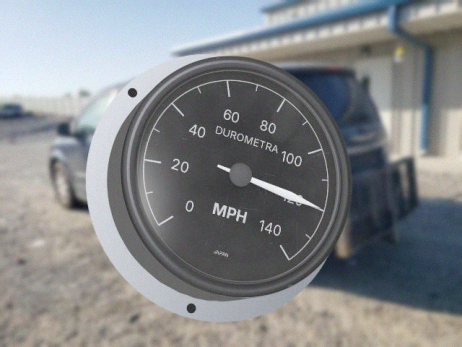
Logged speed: 120 mph
